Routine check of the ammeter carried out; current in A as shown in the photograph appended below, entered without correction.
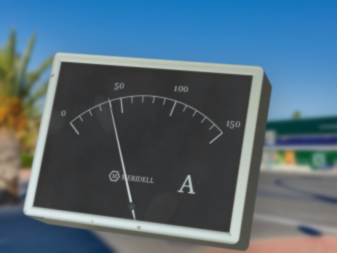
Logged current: 40 A
